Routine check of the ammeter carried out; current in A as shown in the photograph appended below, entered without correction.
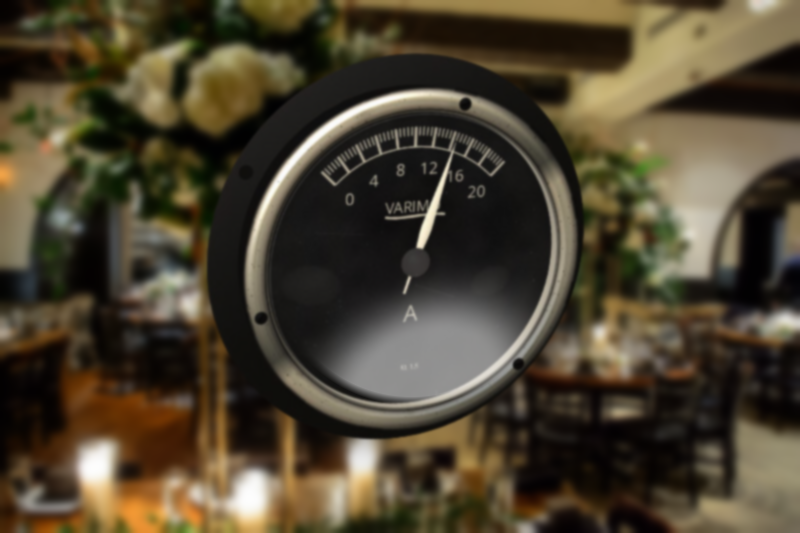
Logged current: 14 A
